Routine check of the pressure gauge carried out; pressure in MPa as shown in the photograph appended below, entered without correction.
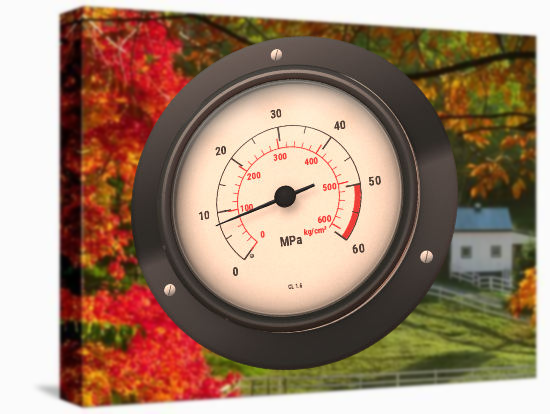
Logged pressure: 7.5 MPa
